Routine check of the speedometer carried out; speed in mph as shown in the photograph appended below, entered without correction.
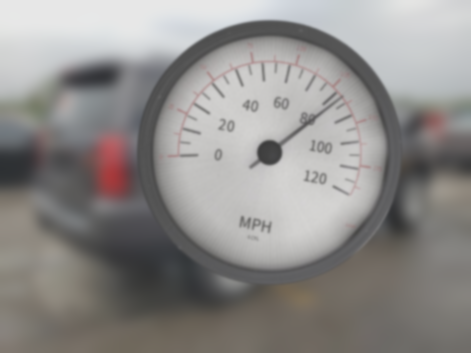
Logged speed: 82.5 mph
